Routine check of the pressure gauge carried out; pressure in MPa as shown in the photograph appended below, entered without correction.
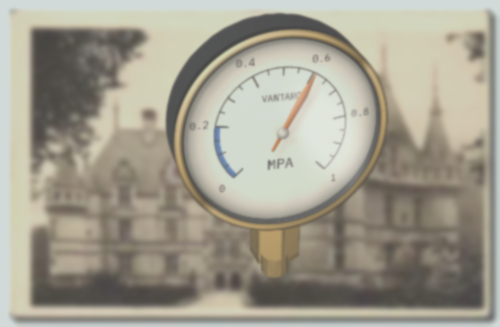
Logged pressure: 0.6 MPa
